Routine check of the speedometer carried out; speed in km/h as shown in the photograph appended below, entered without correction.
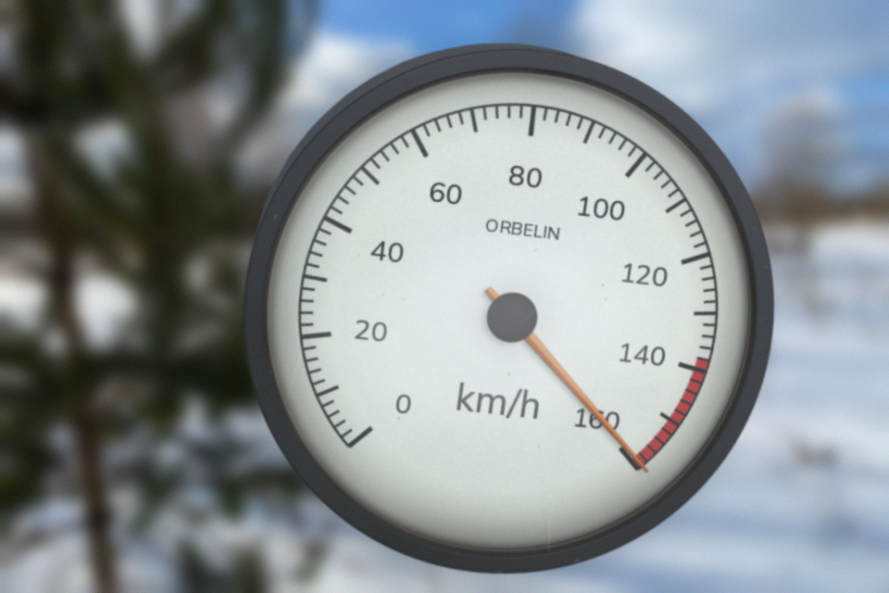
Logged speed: 159 km/h
